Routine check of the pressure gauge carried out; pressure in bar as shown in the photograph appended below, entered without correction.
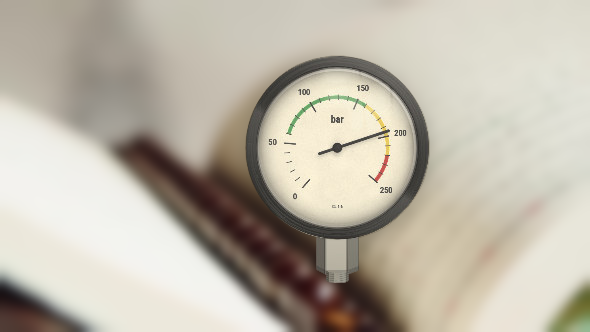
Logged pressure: 195 bar
